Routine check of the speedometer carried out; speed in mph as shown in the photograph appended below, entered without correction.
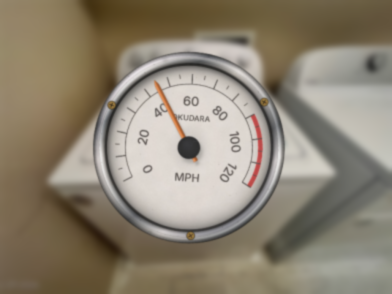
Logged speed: 45 mph
